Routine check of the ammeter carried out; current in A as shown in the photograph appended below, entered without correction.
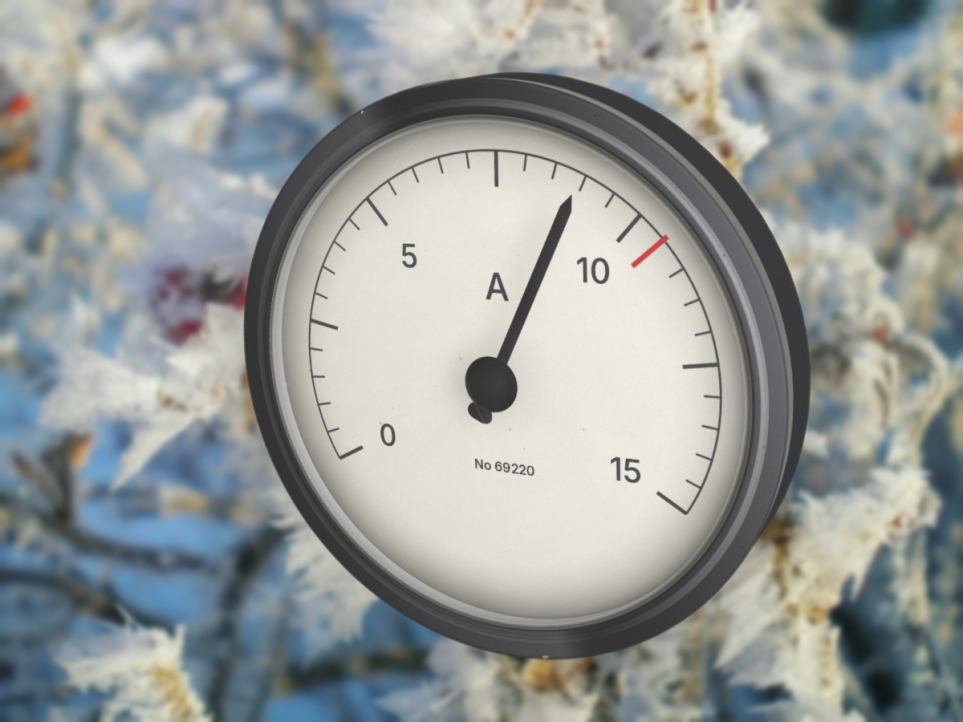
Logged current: 9 A
